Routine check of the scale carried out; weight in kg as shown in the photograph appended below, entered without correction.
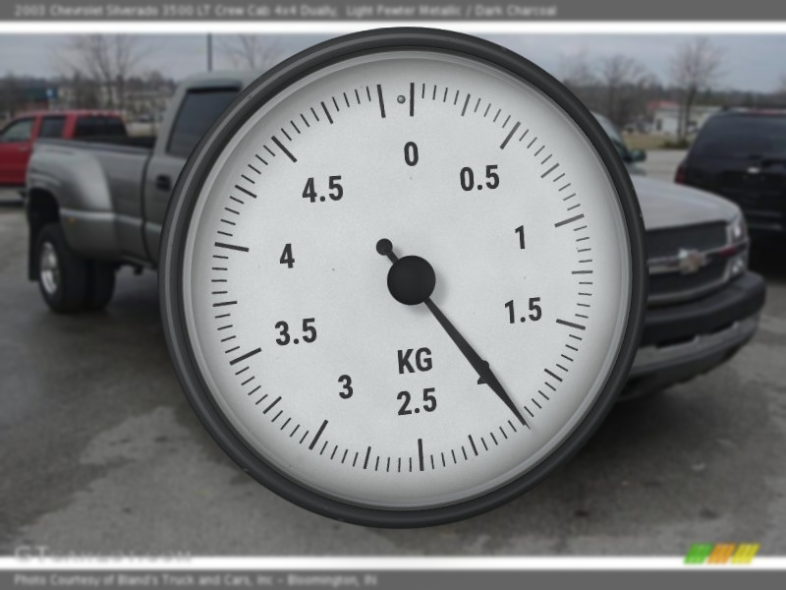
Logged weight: 2 kg
